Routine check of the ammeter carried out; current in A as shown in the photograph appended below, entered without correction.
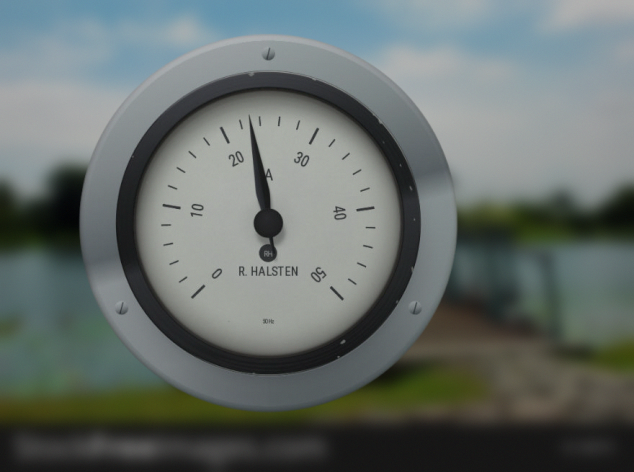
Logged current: 23 A
